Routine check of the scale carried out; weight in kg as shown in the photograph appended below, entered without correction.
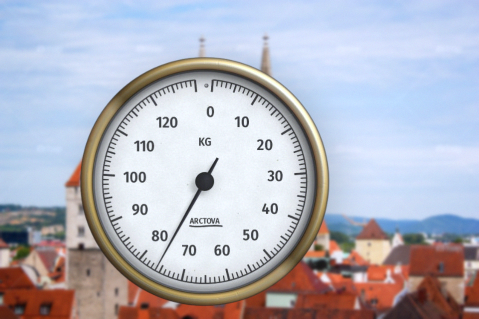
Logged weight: 76 kg
